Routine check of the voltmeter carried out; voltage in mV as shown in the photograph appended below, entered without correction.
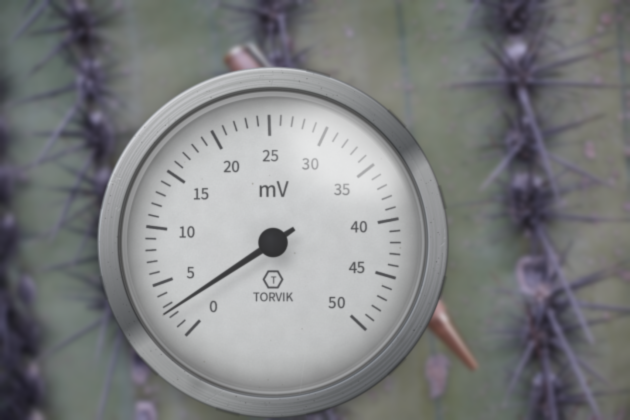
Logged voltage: 2.5 mV
